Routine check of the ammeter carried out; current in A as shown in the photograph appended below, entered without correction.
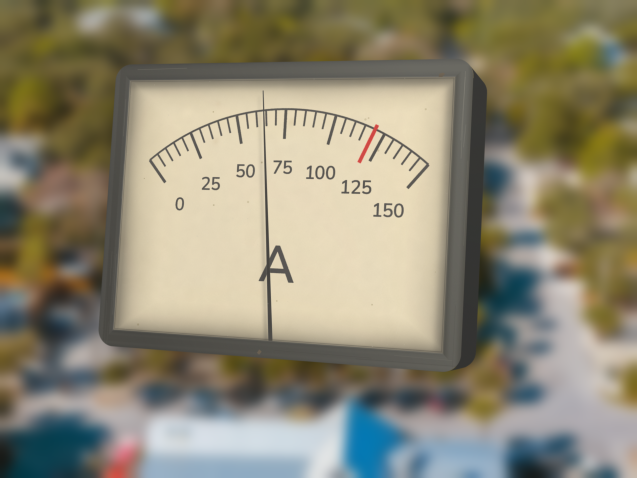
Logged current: 65 A
